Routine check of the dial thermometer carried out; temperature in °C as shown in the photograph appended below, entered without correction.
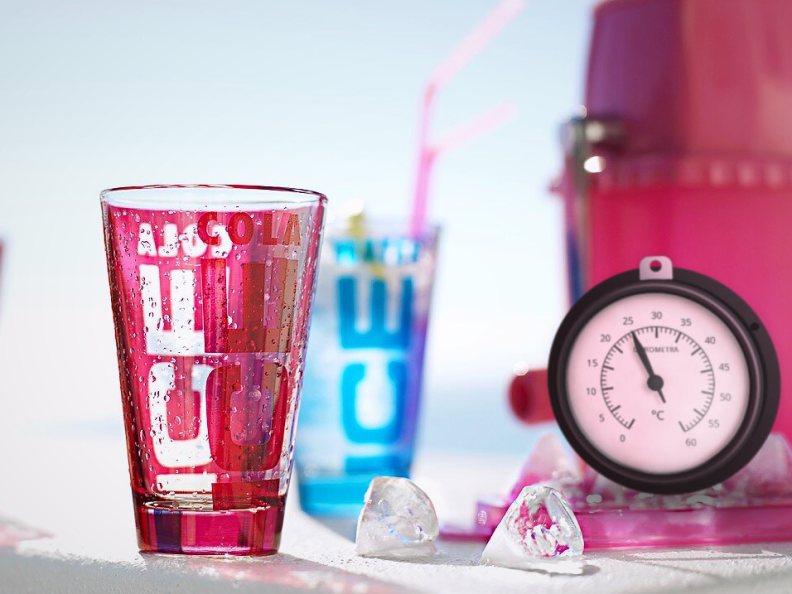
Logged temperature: 25 °C
